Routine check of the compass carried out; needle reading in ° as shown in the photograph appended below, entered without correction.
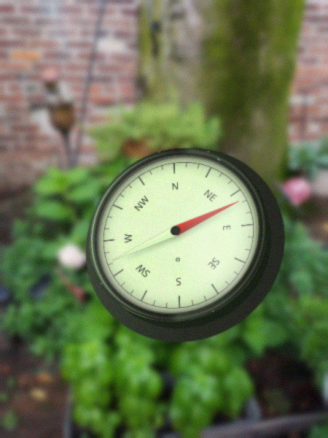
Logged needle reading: 70 °
